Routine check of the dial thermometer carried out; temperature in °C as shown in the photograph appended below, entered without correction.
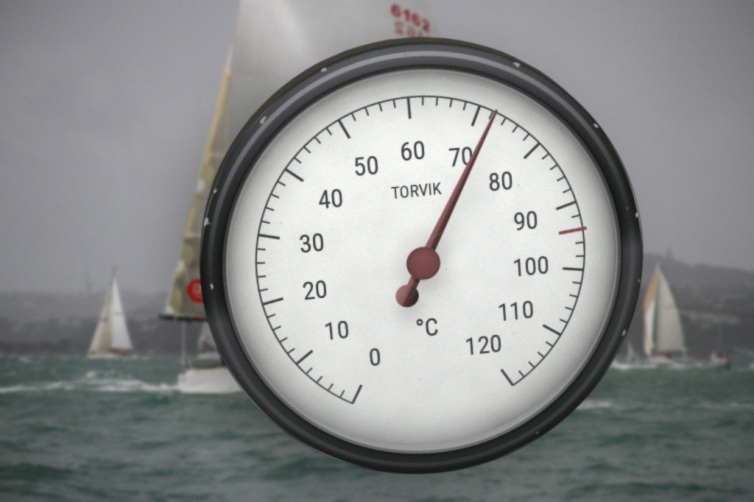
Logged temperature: 72 °C
